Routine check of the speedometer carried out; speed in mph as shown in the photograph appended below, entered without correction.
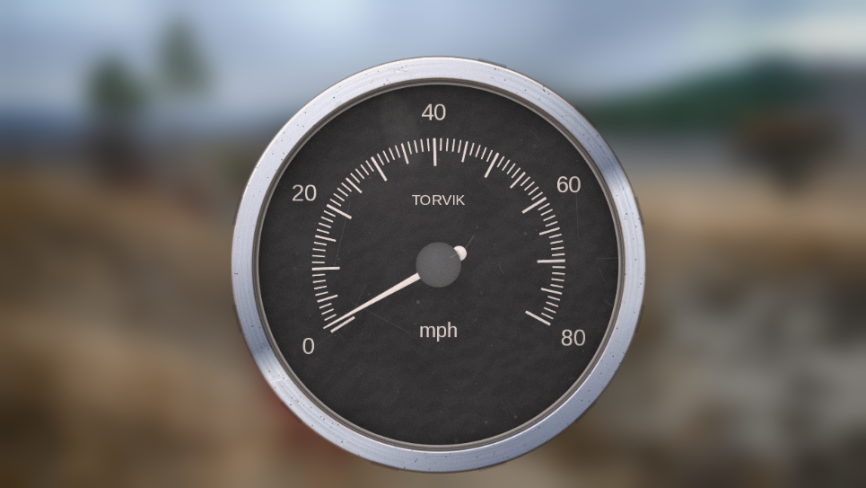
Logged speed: 1 mph
